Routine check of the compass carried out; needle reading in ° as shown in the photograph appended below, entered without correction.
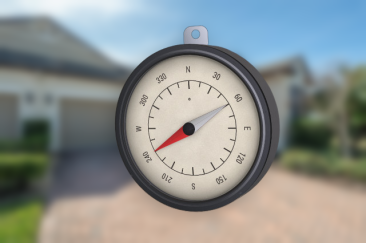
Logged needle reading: 240 °
